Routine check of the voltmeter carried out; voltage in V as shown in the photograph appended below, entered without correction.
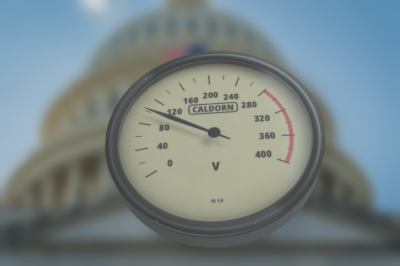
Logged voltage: 100 V
